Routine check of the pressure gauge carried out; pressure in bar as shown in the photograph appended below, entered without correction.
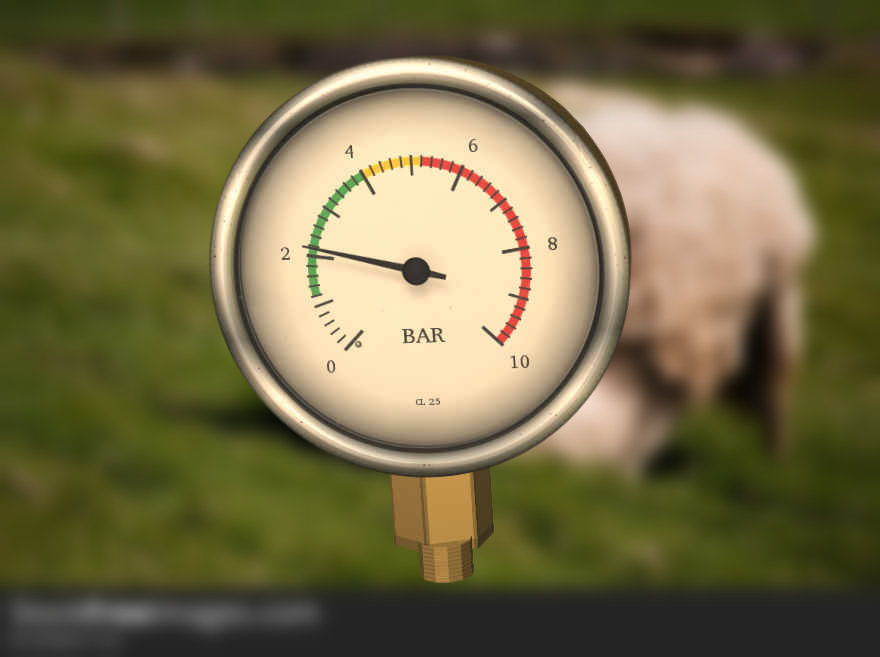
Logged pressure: 2.2 bar
